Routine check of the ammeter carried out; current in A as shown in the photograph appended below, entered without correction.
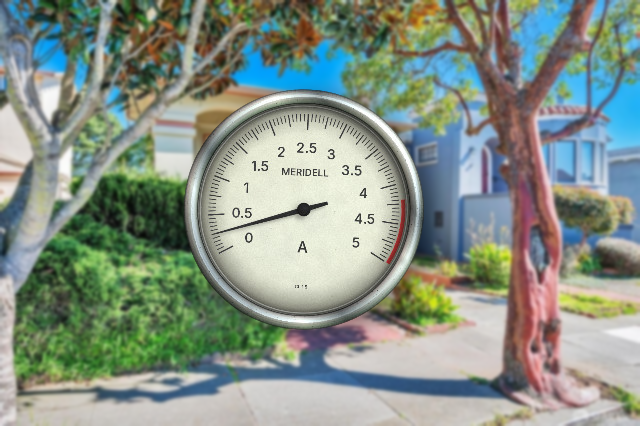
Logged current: 0.25 A
